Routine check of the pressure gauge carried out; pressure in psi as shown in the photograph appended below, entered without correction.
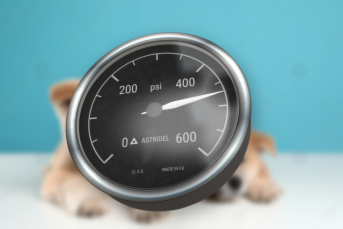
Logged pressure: 475 psi
